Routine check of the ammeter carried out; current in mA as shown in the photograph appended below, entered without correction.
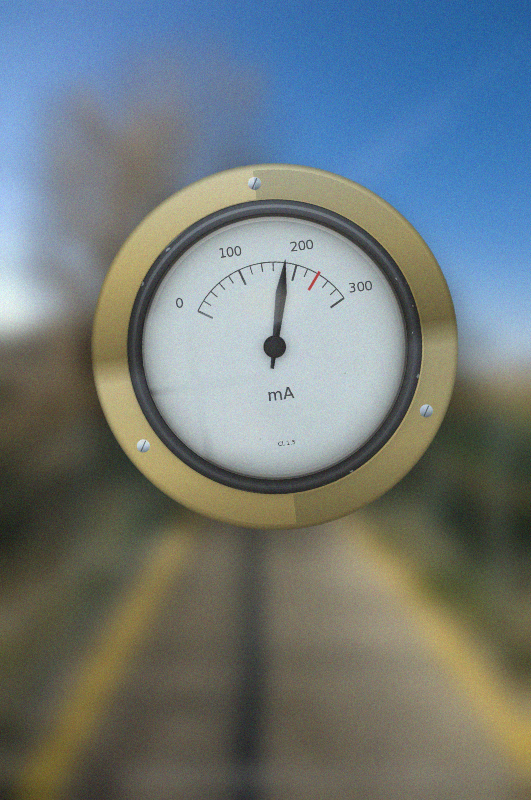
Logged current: 180 mA
